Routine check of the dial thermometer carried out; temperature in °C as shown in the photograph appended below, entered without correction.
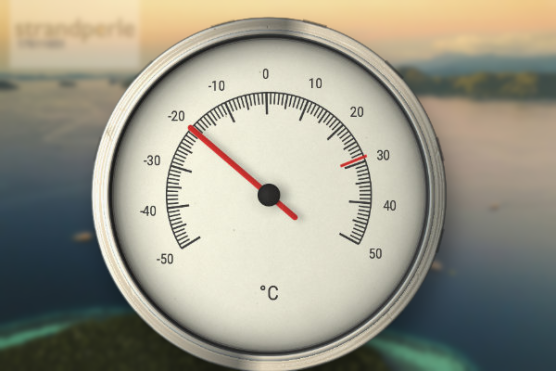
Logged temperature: -20 °C
